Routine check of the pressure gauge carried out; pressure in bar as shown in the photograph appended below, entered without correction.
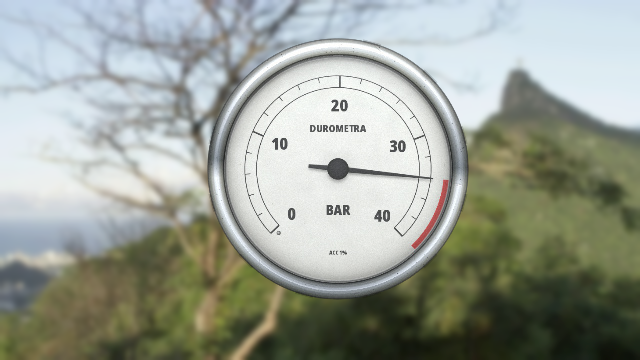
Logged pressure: 34 bar
